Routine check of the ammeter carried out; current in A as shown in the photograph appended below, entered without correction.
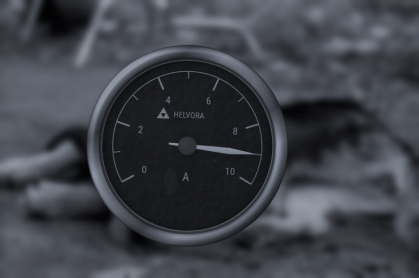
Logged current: 9 A
